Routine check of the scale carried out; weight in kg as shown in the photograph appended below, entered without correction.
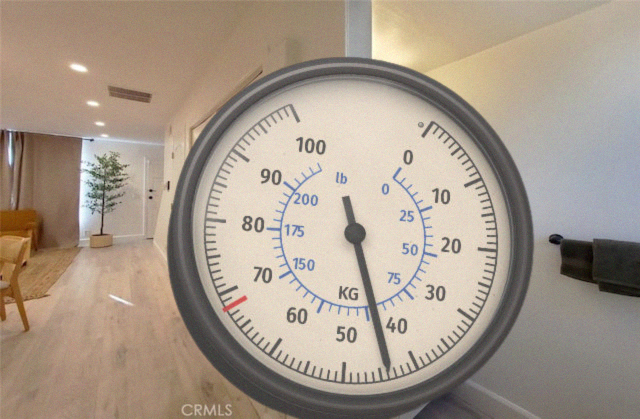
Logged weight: 44 kg
